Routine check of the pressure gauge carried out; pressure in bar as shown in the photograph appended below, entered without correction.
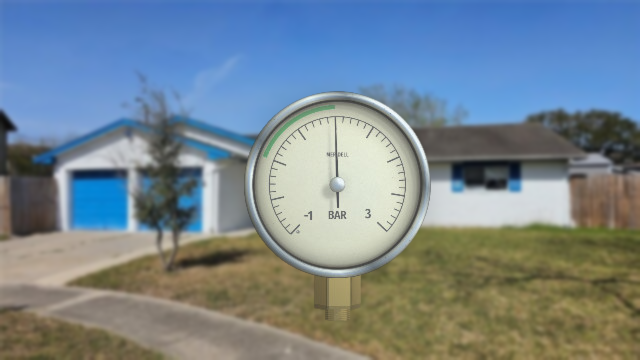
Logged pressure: 1 bar
